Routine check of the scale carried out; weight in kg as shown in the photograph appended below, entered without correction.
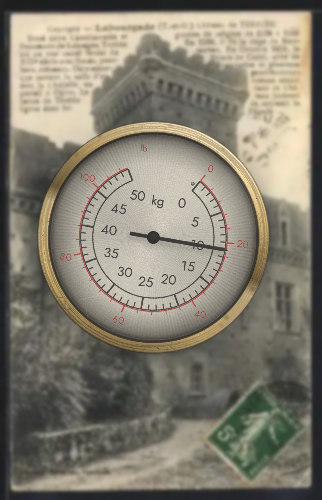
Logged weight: 10 kg
